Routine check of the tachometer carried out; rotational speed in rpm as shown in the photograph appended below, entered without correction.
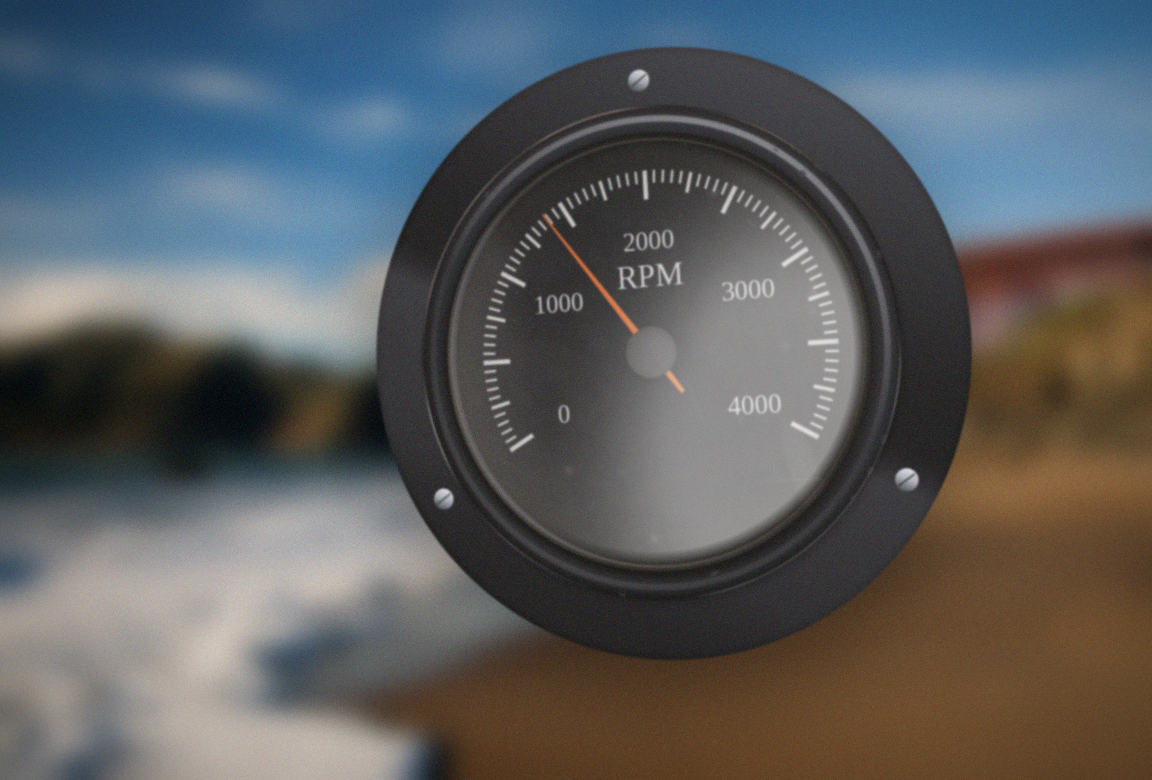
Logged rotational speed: 1400 rpm
